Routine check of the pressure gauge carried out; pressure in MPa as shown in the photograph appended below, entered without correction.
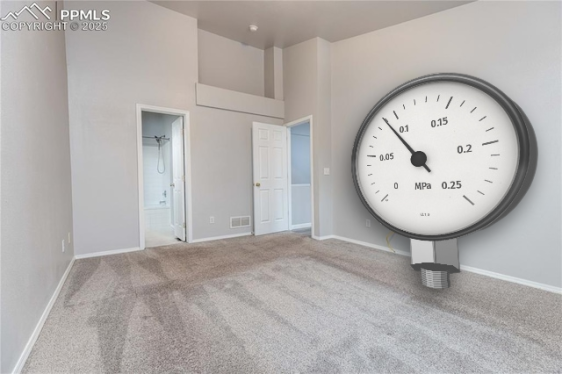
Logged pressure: 0.09 MPa
